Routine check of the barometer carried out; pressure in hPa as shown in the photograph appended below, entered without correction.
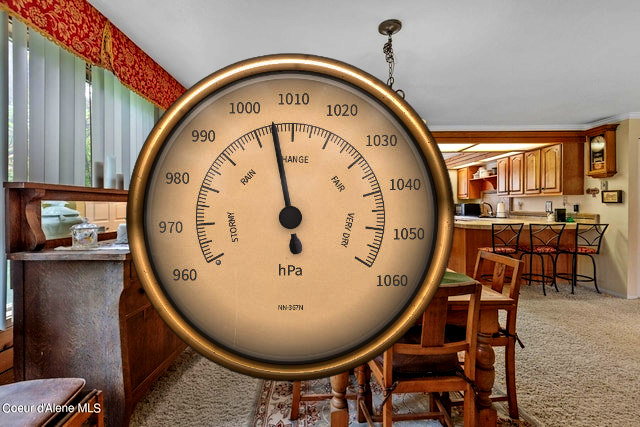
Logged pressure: 1005 hPa
